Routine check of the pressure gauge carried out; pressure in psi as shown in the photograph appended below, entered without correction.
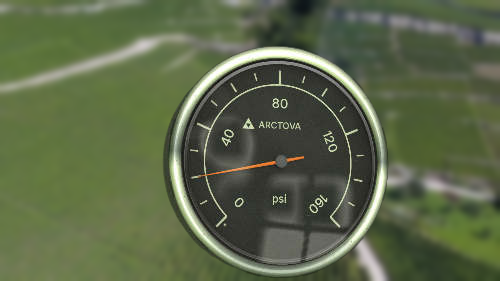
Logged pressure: 20 psi
